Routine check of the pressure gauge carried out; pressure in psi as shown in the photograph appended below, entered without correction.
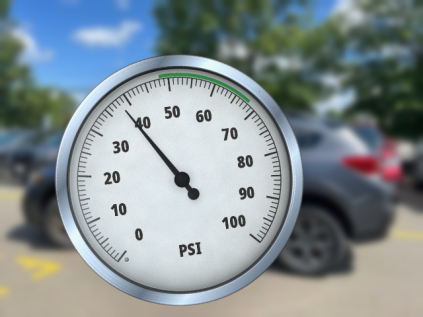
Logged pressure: 38 psi
